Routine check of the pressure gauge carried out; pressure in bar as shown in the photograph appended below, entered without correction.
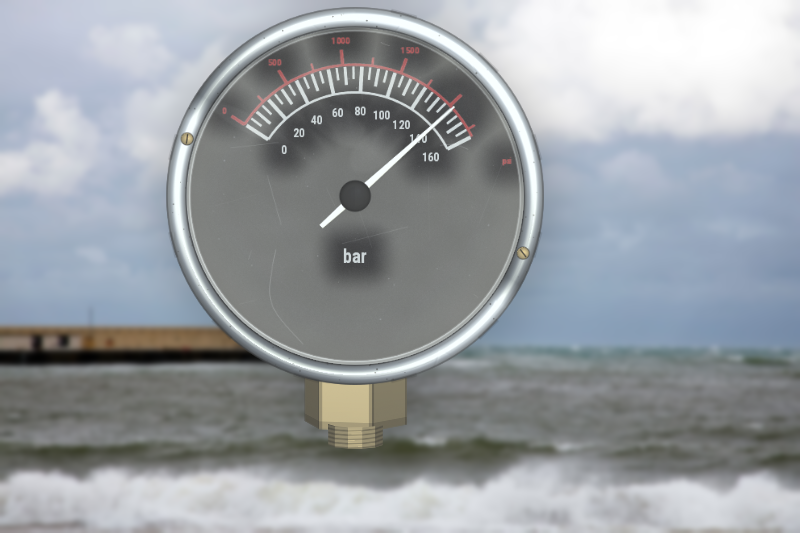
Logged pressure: 140 bar
